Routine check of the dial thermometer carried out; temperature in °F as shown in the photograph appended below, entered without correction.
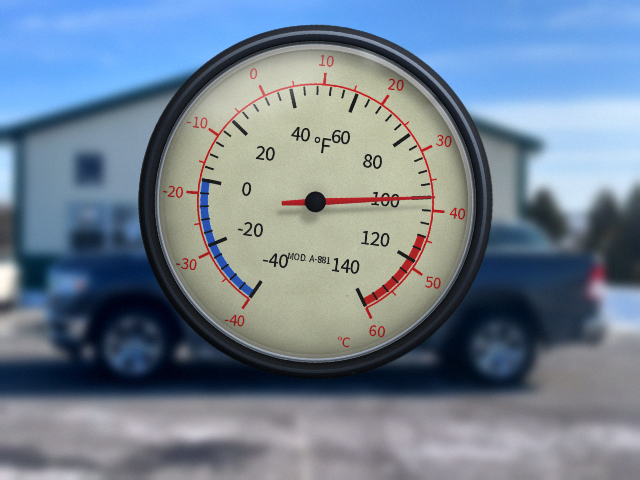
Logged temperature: 100 °F
